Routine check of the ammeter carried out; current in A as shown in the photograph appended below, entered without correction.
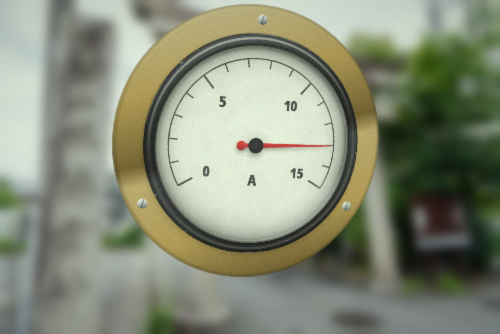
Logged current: 13 A
